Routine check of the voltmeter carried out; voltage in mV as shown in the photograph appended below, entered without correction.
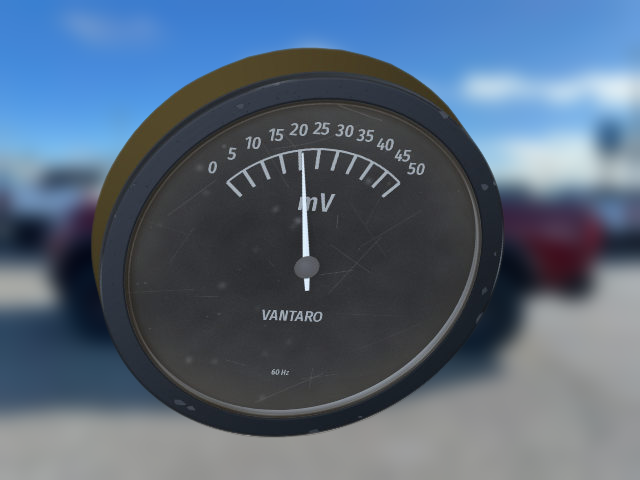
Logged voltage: 20 mV
